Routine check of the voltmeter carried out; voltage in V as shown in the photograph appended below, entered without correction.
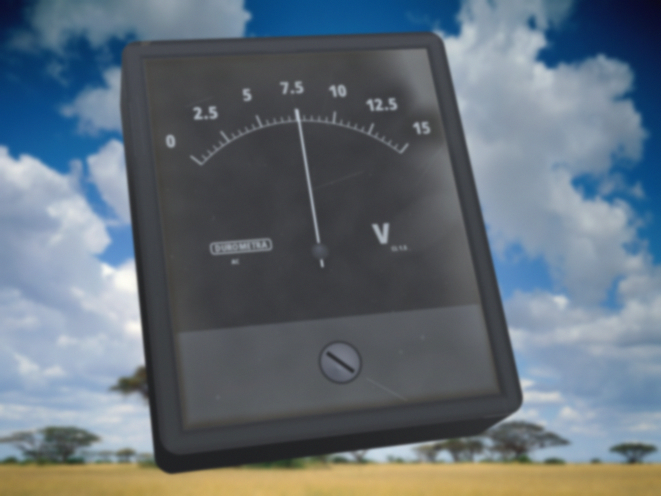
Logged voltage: 7.5 V
